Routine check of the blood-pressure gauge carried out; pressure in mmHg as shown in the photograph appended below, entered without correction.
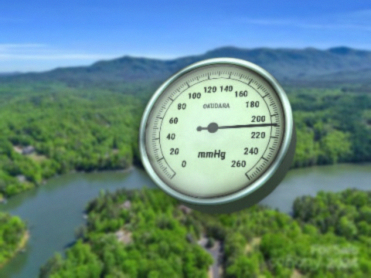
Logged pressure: 210 mmHg
